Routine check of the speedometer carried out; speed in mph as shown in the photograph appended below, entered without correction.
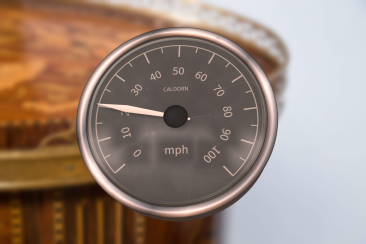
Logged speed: 20 mph
